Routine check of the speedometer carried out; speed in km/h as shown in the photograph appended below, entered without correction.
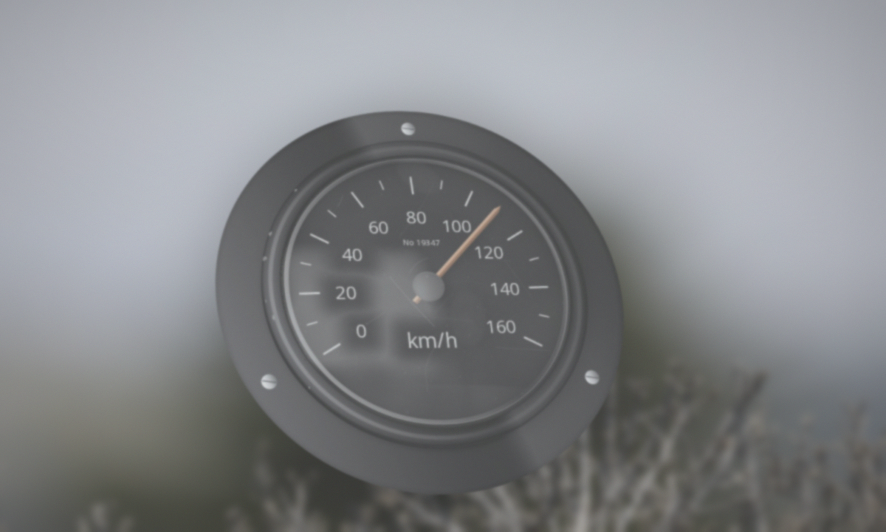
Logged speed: 110 km/h
